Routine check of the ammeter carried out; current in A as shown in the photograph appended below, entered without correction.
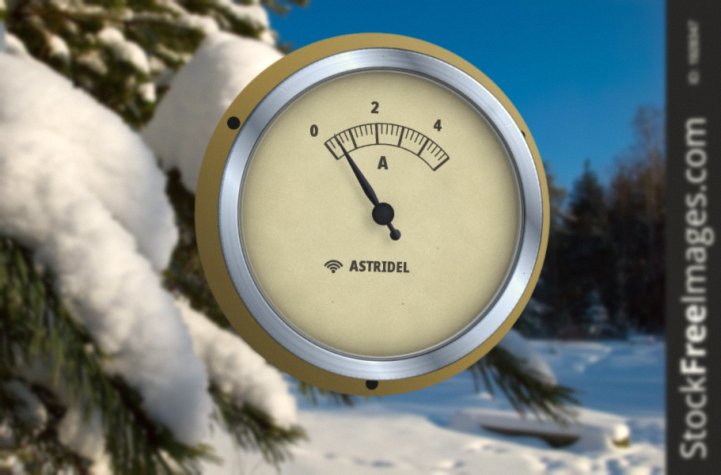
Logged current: 0.4 A
